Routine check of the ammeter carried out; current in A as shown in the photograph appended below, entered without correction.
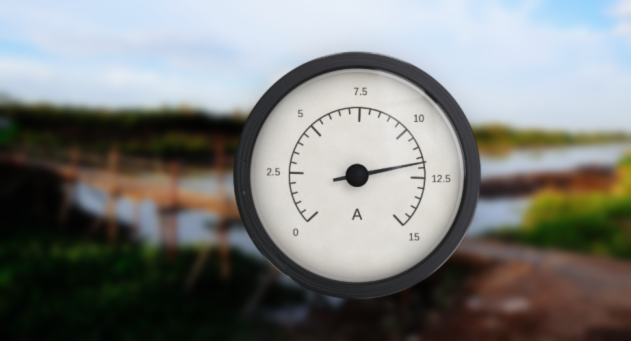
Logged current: 11.75 A
